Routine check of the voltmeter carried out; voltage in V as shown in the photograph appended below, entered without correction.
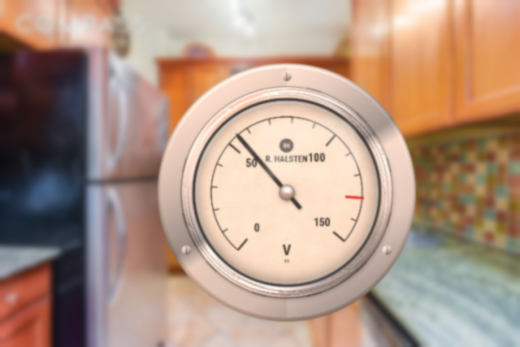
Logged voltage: 55 V
